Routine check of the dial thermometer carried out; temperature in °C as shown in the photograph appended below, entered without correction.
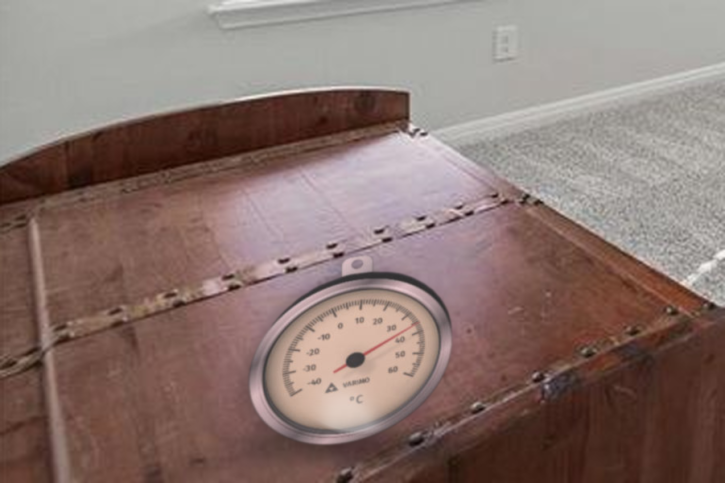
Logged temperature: 35 °C
